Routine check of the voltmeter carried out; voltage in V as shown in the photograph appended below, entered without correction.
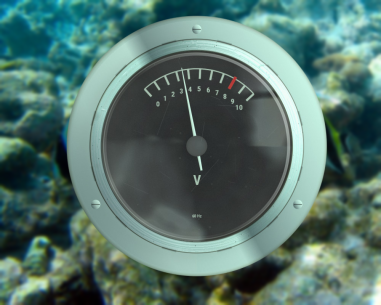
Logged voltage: 3.5 V
